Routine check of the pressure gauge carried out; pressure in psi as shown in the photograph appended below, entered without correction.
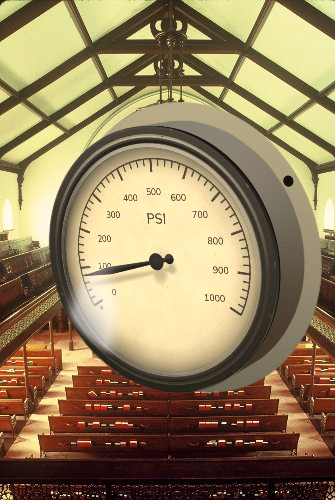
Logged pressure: 80 psi
